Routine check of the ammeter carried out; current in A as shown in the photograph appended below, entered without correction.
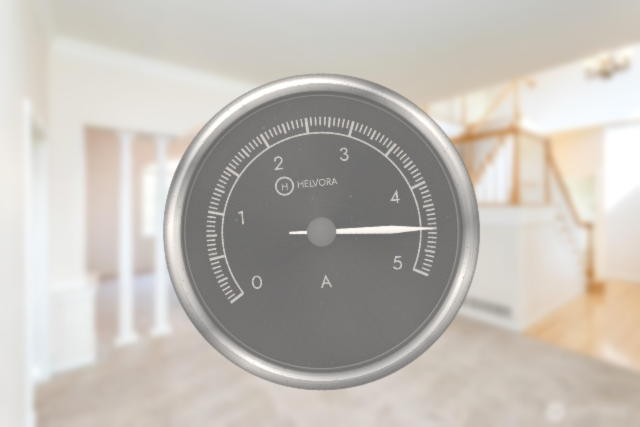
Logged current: 4.5 A
